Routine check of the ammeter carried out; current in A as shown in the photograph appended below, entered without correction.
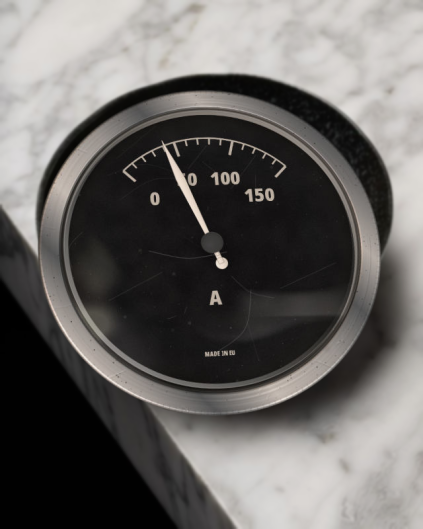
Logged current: 40 A
